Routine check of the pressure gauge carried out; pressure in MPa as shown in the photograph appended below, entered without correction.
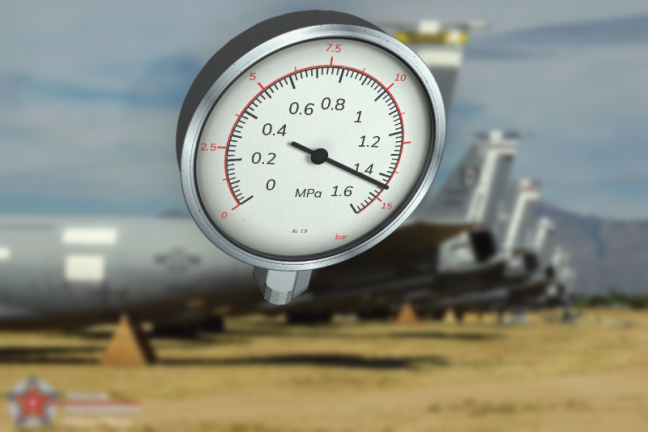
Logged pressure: 1.44 MPa
